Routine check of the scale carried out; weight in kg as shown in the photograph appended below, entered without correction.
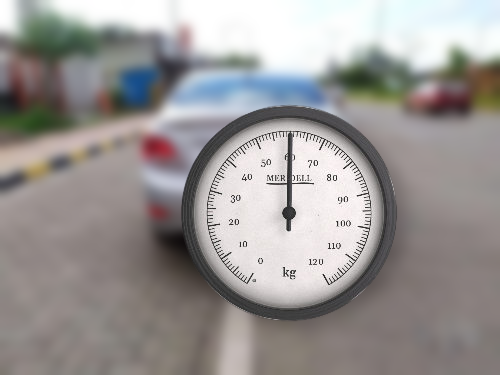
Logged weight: 60 kg
